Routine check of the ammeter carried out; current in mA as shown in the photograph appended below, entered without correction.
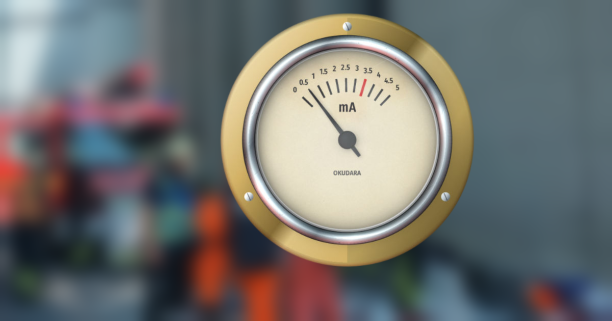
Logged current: 0.5 mA
